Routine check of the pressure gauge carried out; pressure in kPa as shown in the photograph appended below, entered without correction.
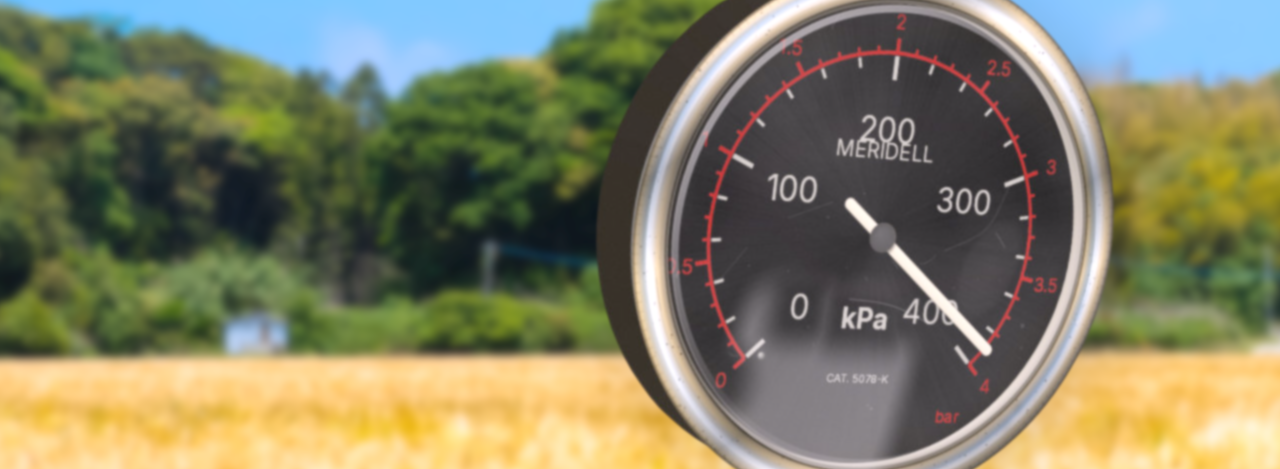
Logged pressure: 390 kPa
